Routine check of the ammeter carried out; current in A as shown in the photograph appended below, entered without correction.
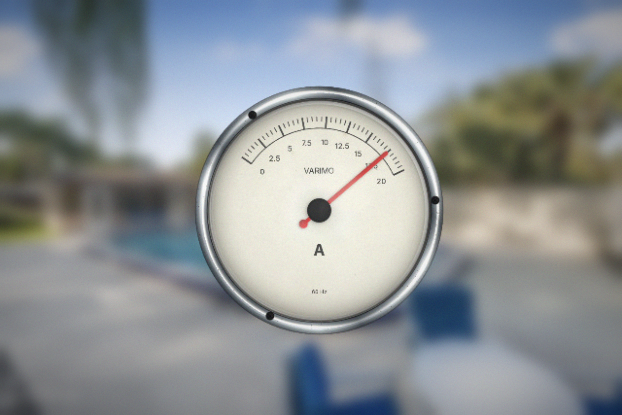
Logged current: 17.5 A
